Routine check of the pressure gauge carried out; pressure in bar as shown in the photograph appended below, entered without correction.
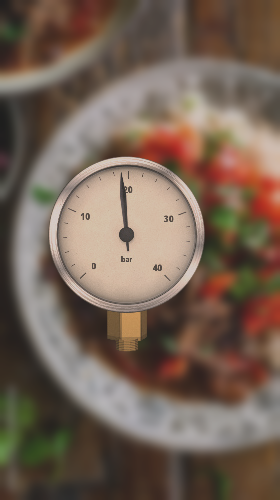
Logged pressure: 19 bar
